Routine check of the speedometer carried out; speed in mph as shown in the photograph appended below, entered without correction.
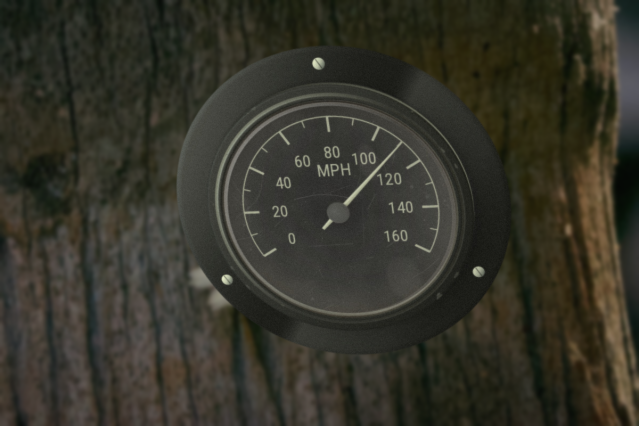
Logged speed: 110 mph
